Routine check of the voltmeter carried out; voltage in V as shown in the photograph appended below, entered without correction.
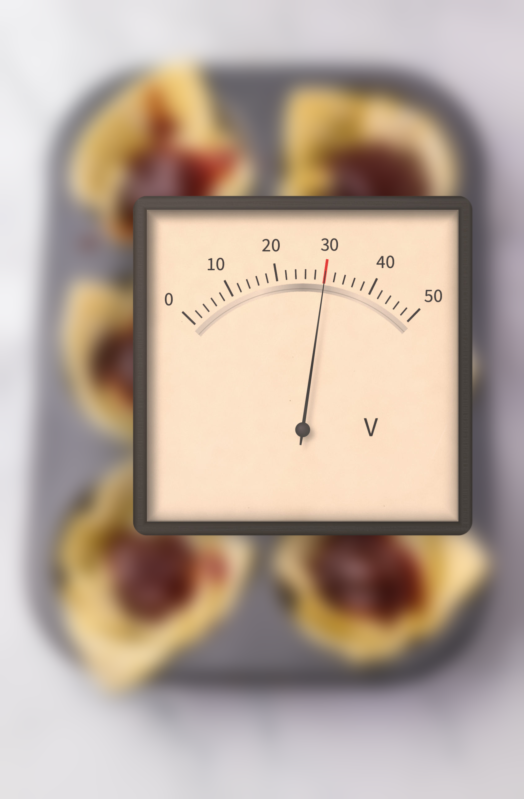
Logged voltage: 30 V
